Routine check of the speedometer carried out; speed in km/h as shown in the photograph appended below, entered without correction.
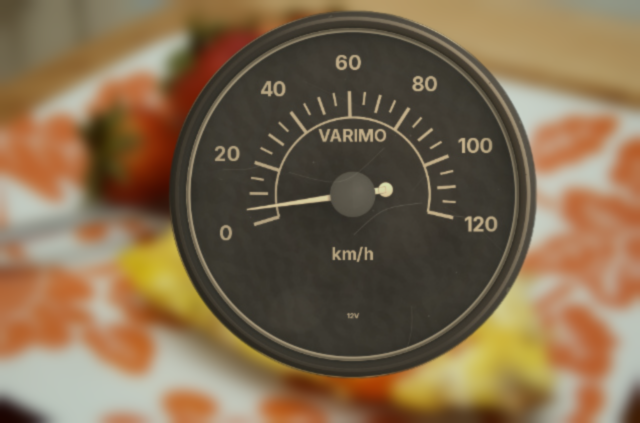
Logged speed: 5 km/h
